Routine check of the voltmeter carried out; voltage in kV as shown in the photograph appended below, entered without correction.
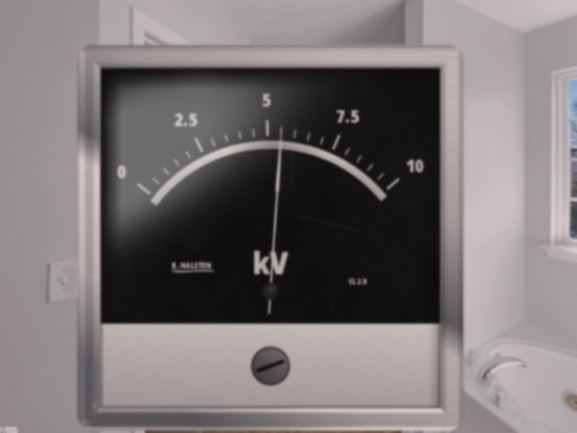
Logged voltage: 5.5 kV
